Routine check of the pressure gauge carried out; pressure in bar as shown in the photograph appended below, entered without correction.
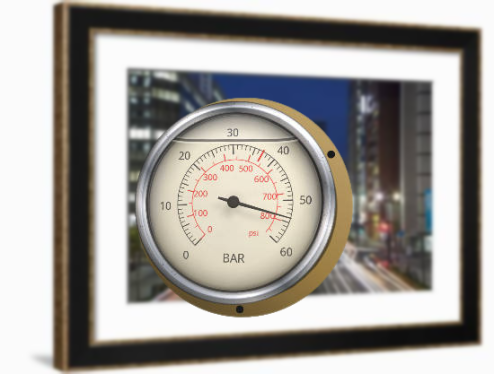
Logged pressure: 54 bar
